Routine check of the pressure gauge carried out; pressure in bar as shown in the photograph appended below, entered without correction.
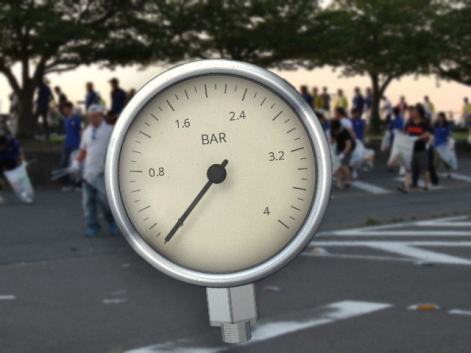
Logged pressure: 0 bar
